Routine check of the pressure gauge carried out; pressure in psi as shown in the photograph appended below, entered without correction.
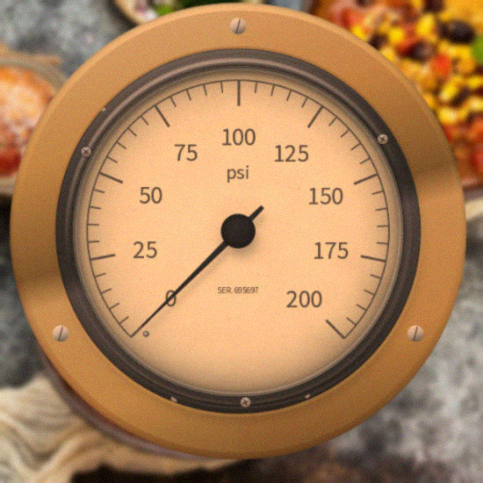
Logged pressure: 0 psi
